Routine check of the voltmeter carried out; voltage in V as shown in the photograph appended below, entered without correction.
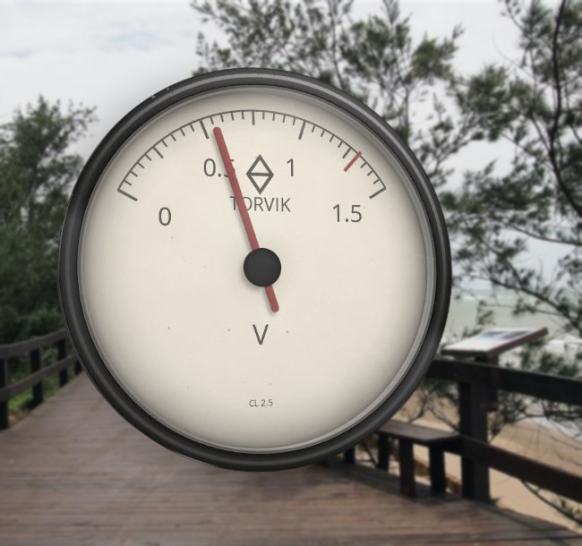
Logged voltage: 0.55 V
